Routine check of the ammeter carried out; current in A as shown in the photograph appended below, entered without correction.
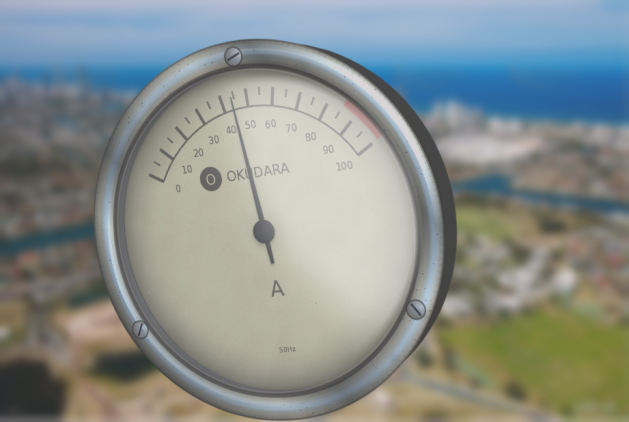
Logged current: 45 A
